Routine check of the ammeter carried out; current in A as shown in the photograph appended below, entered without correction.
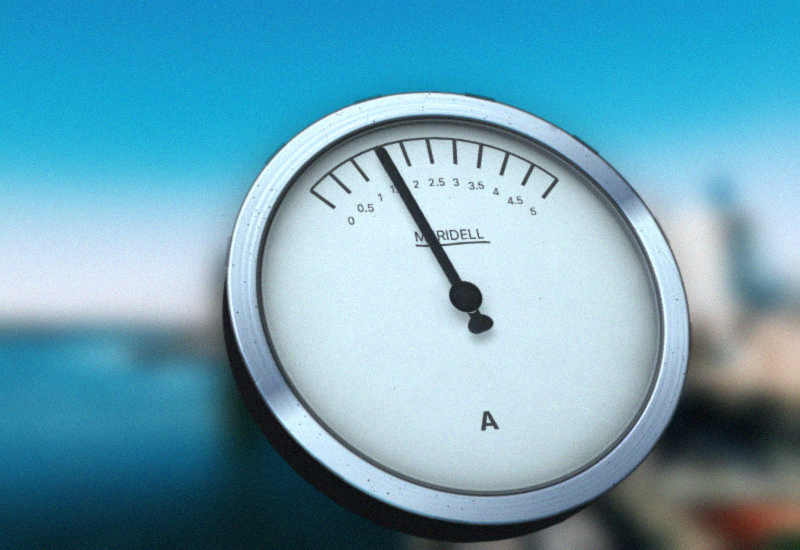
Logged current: 1.5 A
